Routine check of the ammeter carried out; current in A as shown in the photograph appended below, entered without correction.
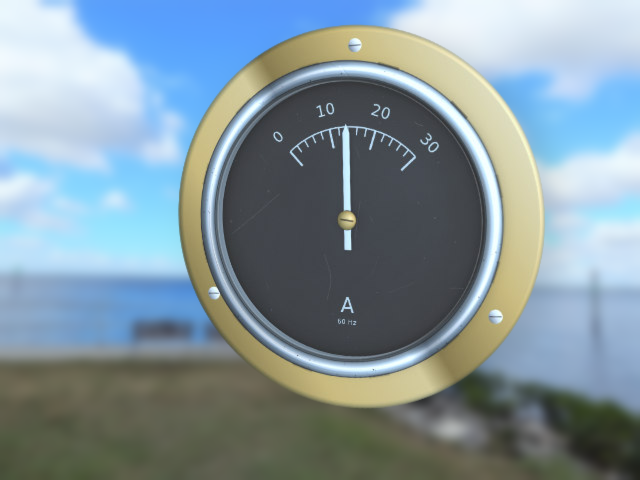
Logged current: 14 A
